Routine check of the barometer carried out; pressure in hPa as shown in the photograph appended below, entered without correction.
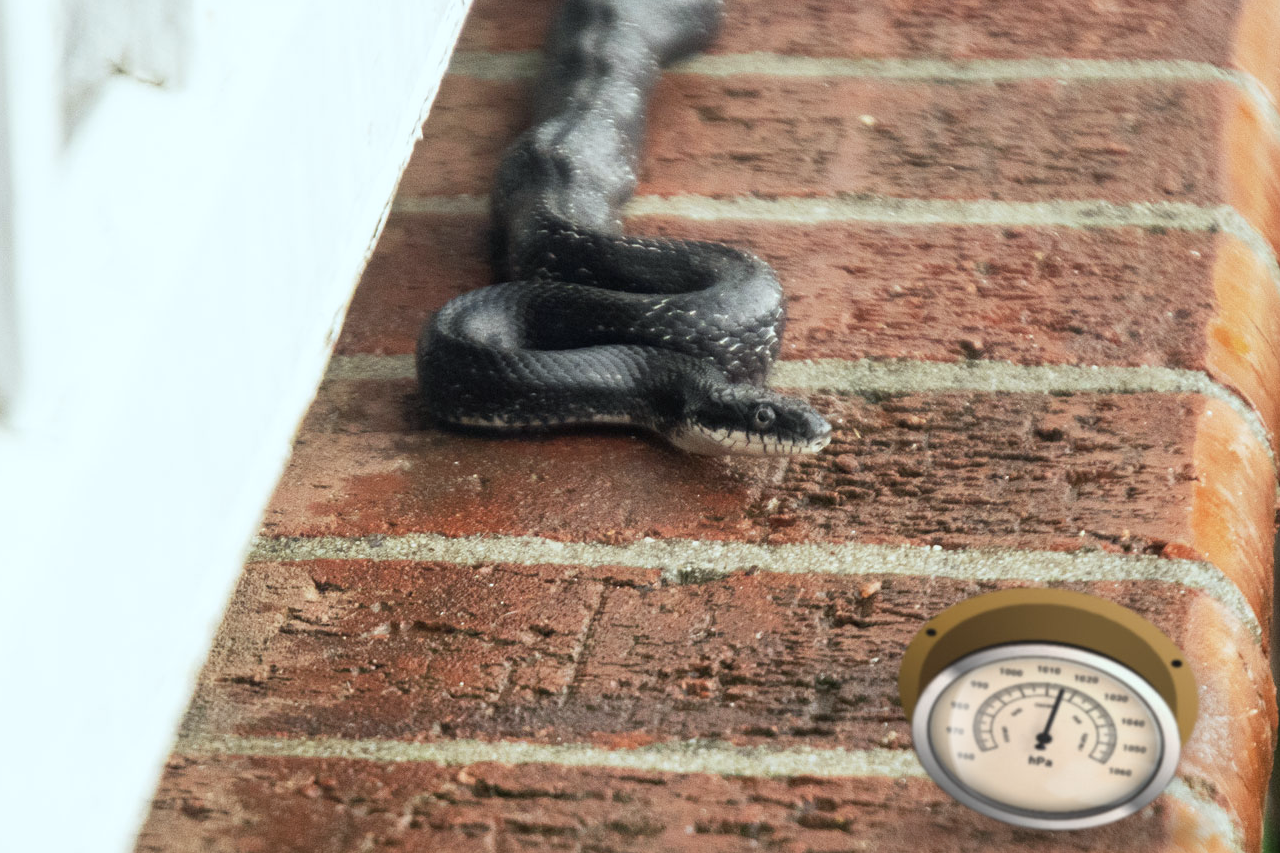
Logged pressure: 1015 hPa
